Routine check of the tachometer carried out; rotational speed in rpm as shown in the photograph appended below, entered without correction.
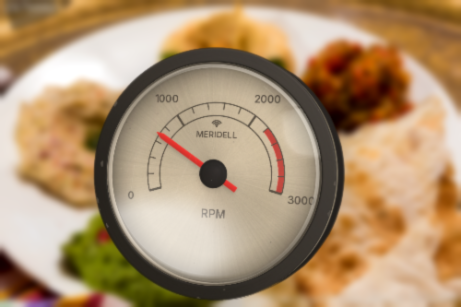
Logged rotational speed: 700 rpm
